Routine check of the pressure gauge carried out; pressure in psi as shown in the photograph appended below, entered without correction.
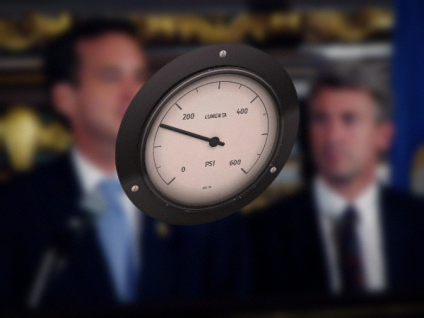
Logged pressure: 150 psi
